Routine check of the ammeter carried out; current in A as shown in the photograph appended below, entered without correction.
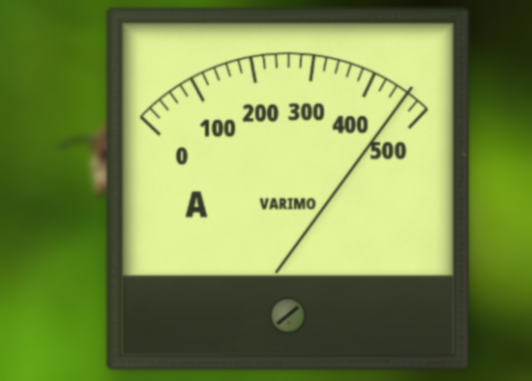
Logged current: 460 A
